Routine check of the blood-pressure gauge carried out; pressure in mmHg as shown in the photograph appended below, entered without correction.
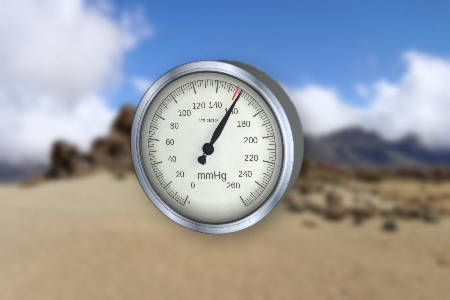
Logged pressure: 160 mmHg
